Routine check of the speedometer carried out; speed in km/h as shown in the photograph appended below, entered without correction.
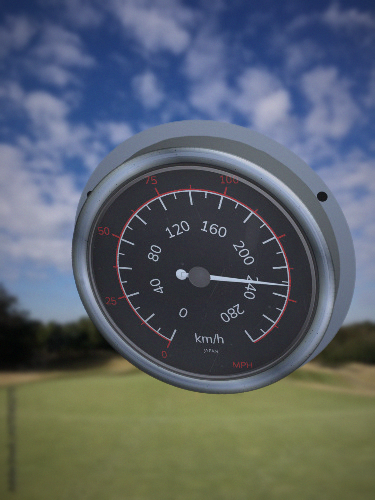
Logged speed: 230 km/h
